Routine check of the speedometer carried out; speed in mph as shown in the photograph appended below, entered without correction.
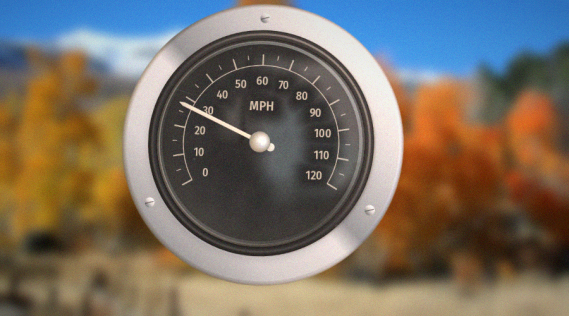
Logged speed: 27.5 mph
